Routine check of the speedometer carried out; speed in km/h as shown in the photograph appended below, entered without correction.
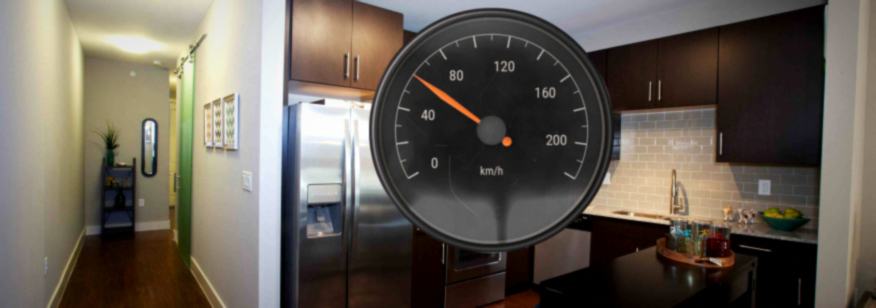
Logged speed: 60 km/h
